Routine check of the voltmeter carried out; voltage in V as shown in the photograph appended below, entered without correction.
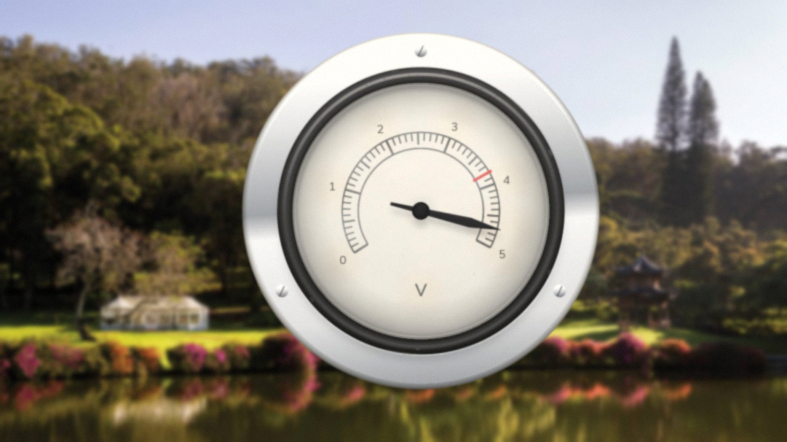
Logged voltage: 4.7 V
